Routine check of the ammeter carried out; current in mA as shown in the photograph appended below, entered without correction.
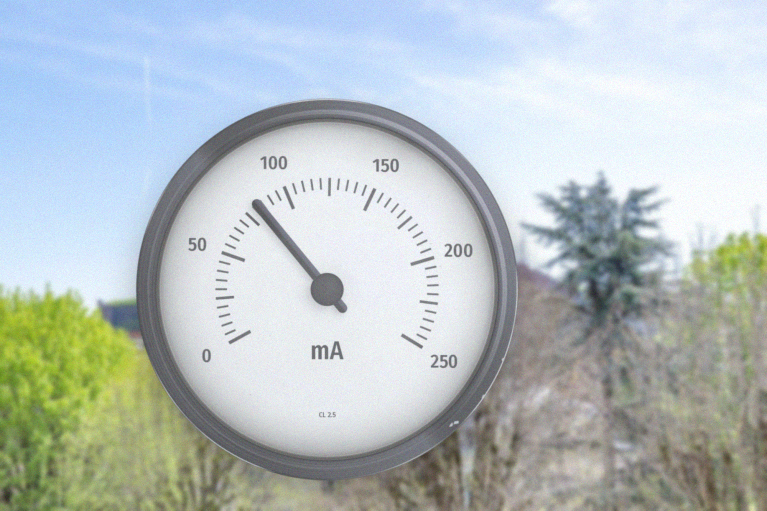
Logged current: 82.5 mA
